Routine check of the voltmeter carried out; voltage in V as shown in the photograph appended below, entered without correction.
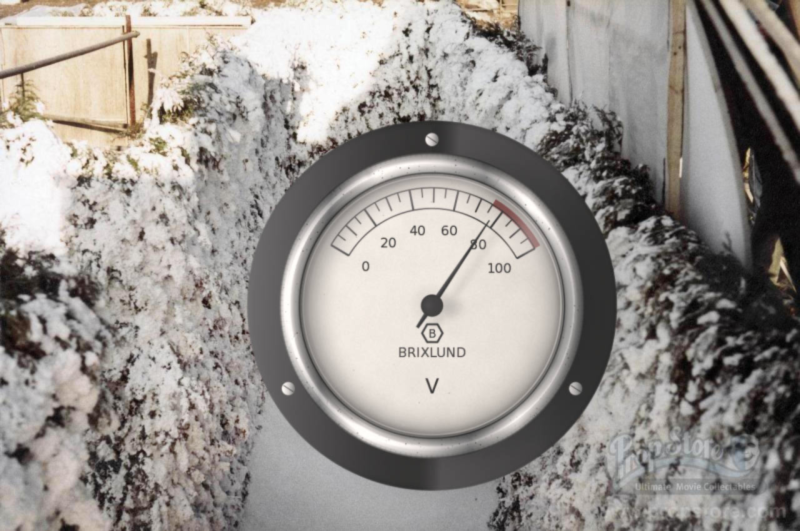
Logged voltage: 77.5 V
